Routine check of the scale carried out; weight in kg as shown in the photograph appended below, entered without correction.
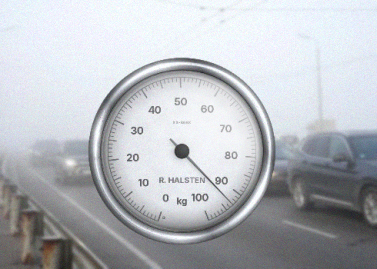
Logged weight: 93 kg
